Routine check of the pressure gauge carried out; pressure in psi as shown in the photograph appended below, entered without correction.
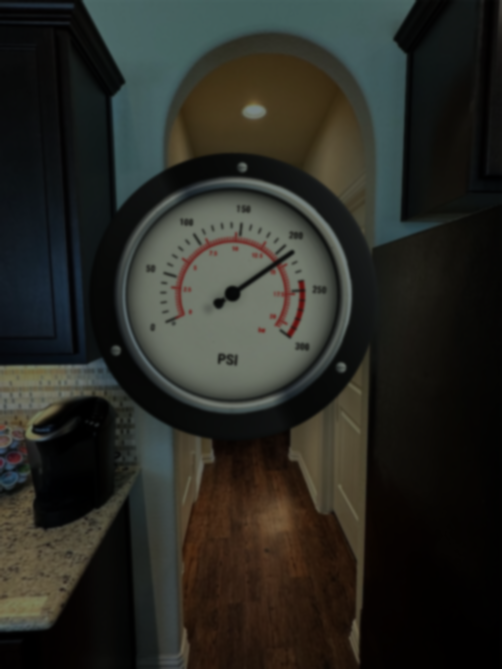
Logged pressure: 210 psi
